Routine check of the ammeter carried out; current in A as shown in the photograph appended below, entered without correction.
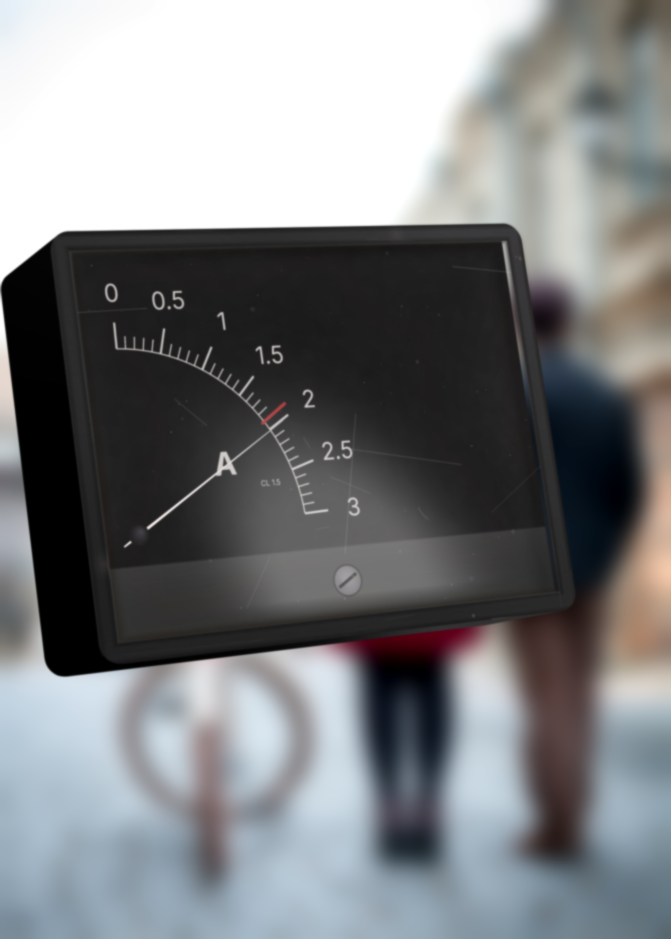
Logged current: 2 A
